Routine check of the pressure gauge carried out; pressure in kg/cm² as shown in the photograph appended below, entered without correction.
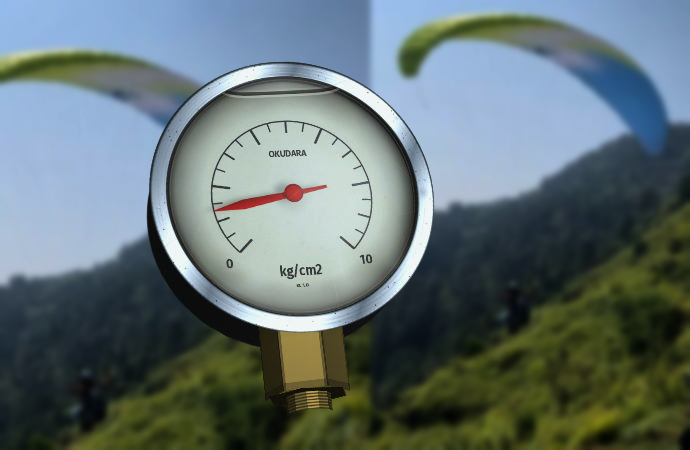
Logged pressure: 1.25 kg/cm²
